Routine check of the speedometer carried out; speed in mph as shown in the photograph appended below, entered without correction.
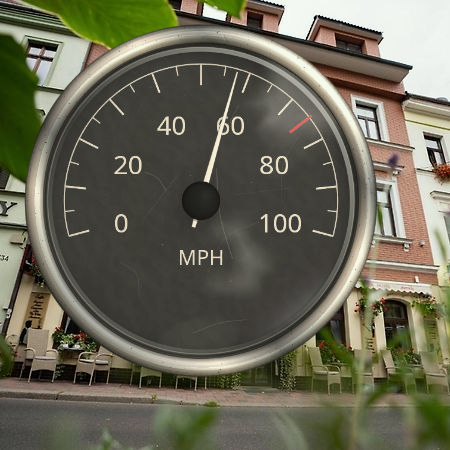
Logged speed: 57.5 mph
